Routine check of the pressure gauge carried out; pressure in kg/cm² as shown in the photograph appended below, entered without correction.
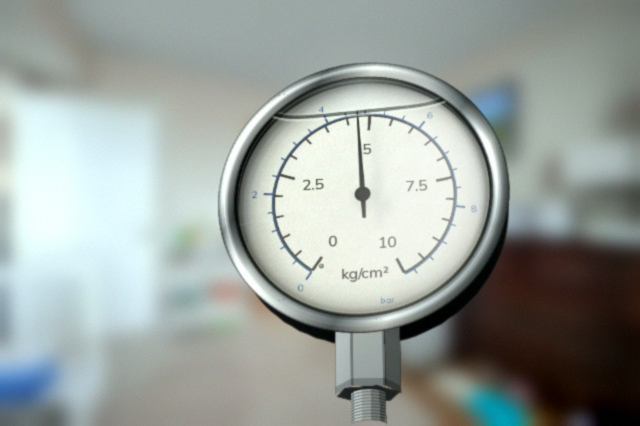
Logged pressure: 4.75 kg/cm²
